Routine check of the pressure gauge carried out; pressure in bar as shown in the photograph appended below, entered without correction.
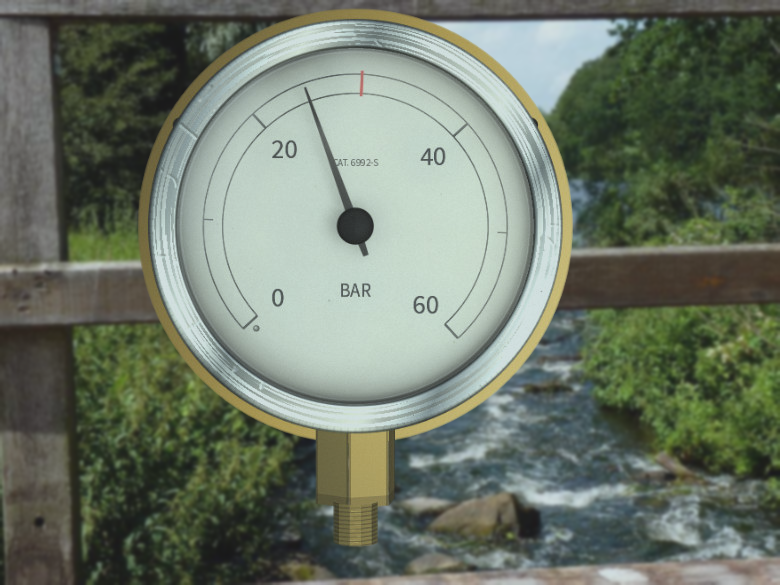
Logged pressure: 25 bar
